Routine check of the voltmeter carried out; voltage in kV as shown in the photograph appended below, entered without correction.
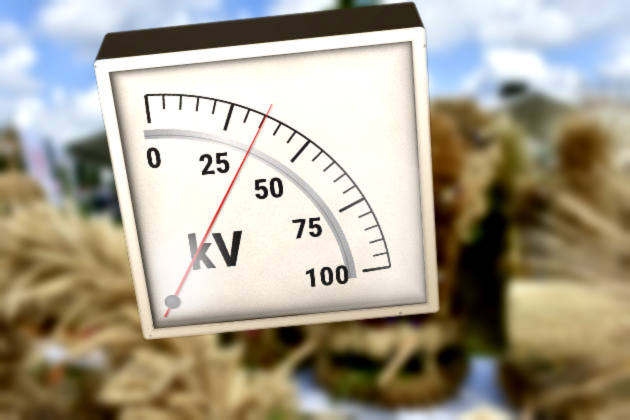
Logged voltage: 35 kV
